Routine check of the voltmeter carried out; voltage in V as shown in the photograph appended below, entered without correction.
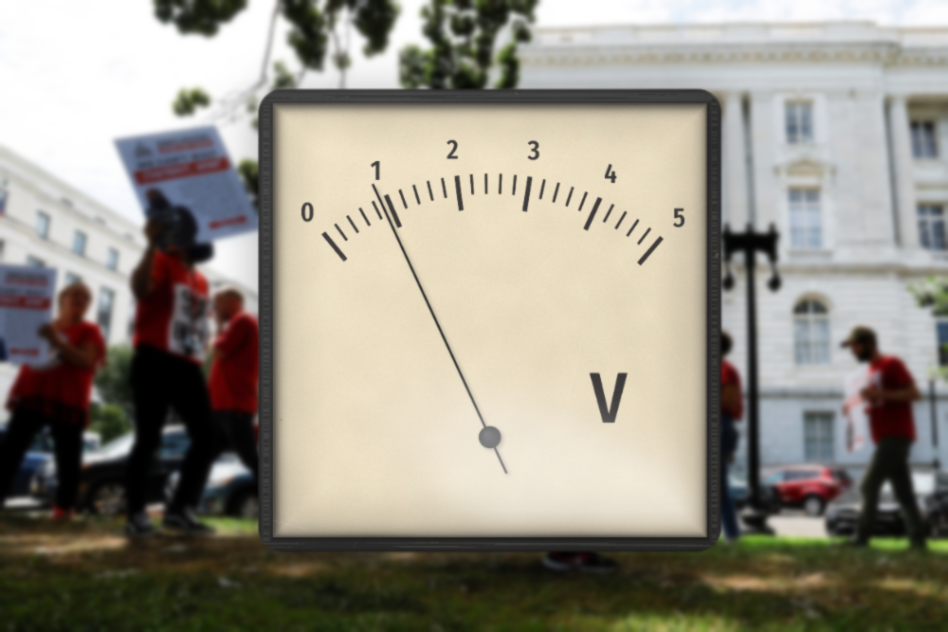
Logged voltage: 0.9 V
